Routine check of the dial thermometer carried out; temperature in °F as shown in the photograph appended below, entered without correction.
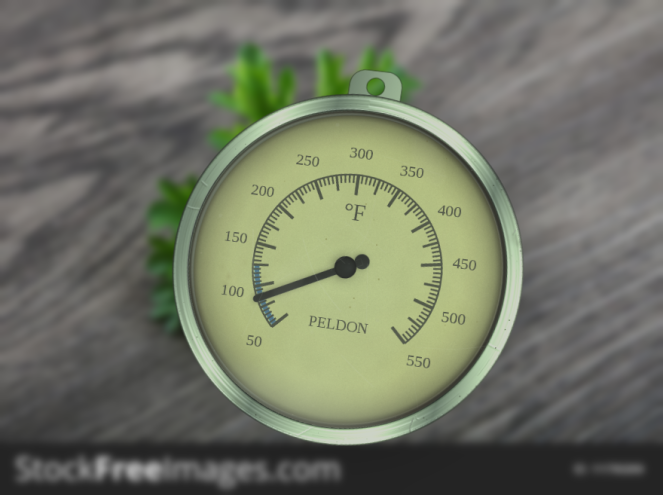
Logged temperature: 85 °F
